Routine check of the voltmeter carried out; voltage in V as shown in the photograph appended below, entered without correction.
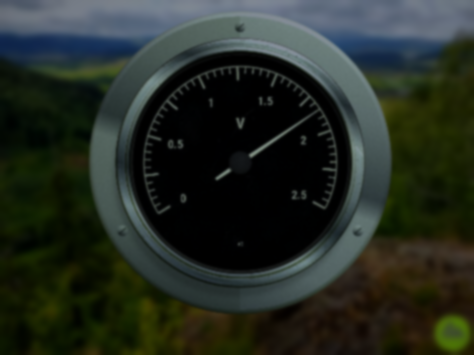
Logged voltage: 1.85 V
